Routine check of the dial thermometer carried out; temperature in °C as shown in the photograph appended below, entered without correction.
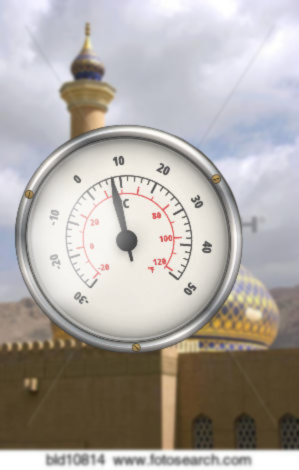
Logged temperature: 8 °C
